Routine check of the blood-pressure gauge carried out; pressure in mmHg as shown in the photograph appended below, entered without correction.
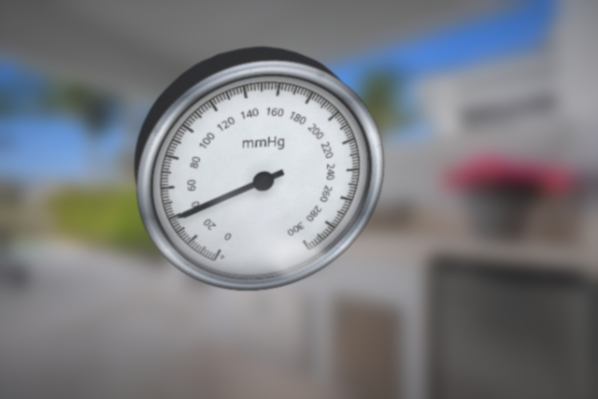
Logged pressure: 40 mmHg
